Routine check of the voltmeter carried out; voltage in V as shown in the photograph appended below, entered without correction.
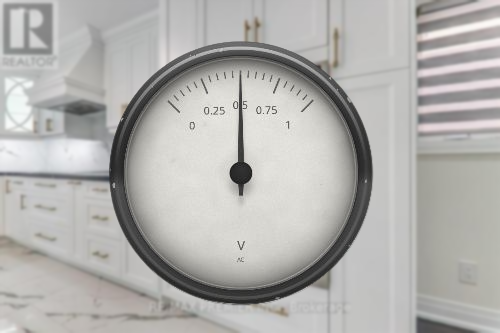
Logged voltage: 0.5 V
